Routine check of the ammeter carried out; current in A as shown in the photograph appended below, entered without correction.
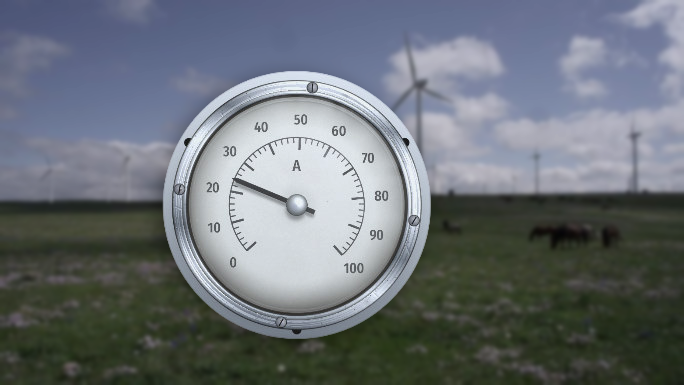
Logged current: 24 A
